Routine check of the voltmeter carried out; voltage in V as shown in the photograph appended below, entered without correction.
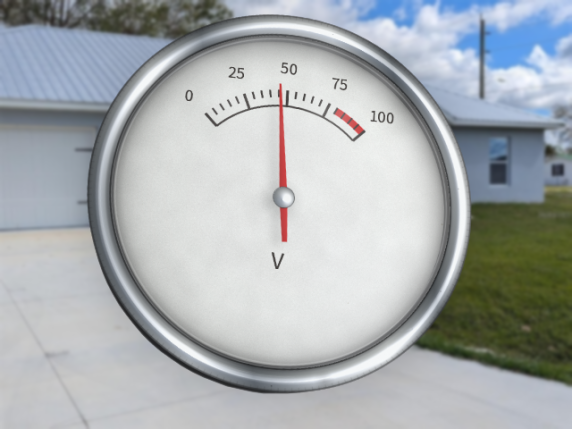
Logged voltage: 45 V
